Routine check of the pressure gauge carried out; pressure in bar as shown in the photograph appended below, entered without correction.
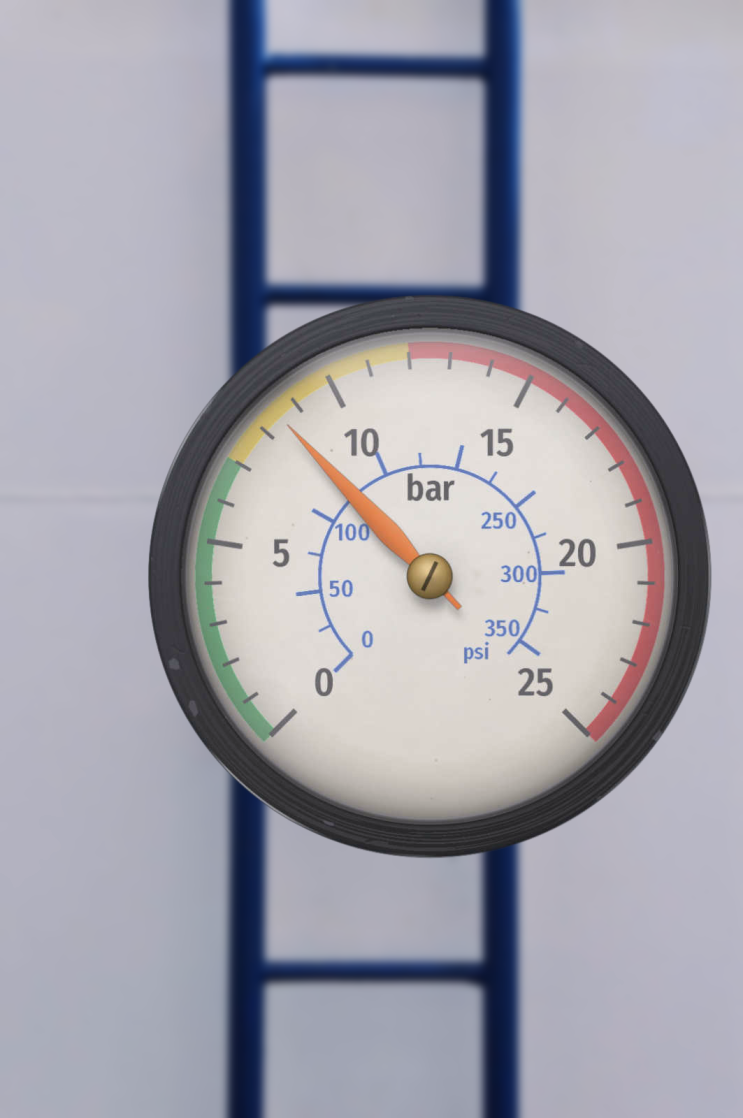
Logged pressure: 8.5 bar
